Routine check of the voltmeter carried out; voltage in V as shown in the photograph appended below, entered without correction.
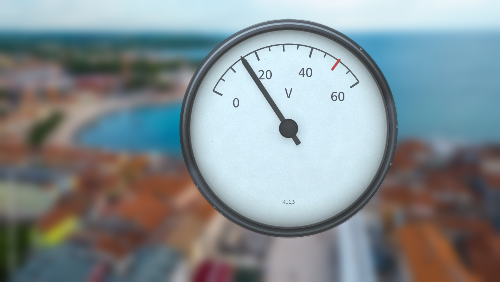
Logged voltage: 15 V
